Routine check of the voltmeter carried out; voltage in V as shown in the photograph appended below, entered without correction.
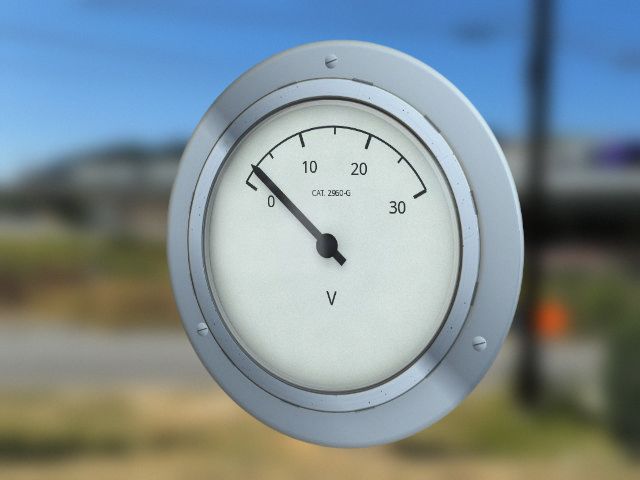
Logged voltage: 2.5 V
